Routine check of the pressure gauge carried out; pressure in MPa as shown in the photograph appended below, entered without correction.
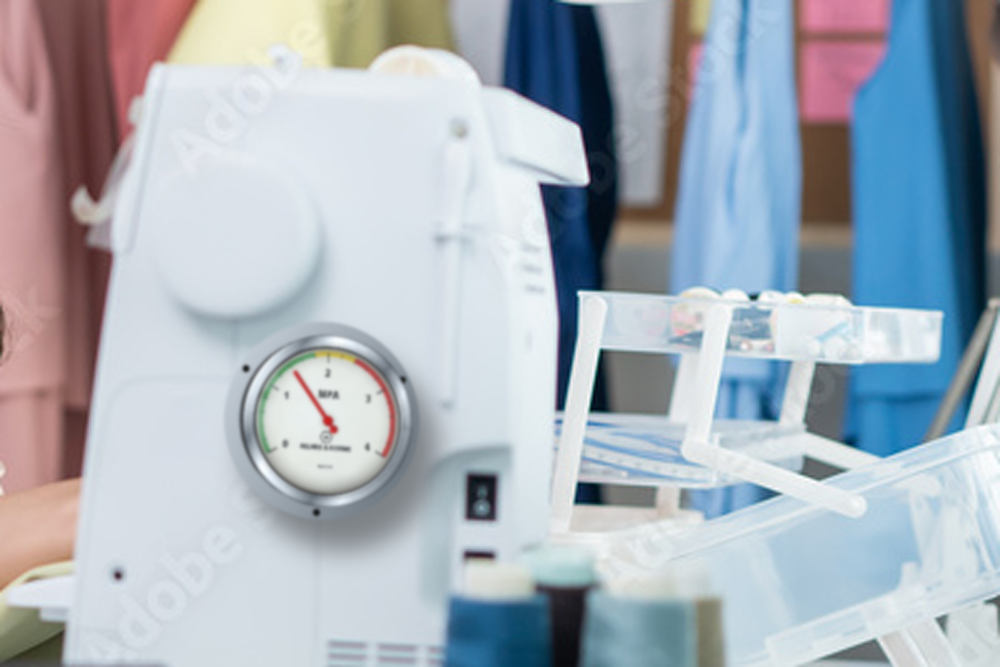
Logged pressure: 1.4 MPa
